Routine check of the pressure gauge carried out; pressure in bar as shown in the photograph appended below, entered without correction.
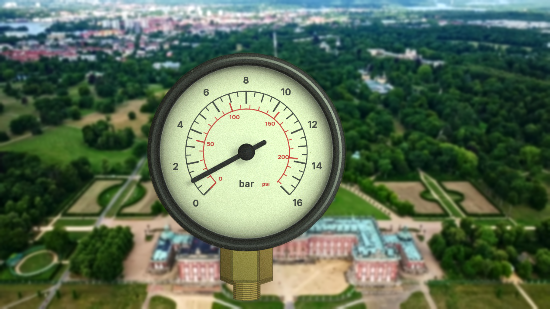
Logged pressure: 1 bar
